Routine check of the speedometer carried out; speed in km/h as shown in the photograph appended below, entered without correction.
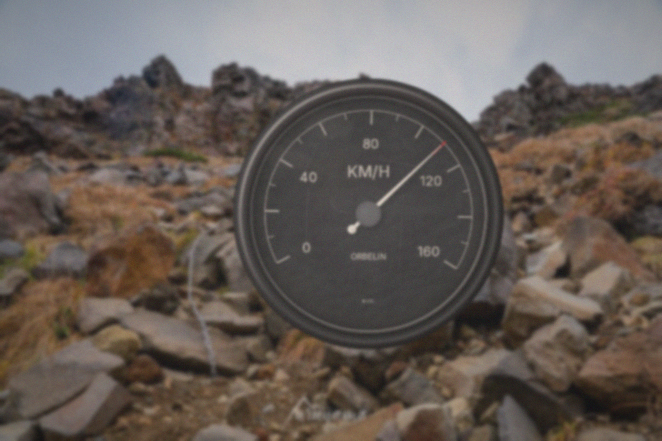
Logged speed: 110 km/h
